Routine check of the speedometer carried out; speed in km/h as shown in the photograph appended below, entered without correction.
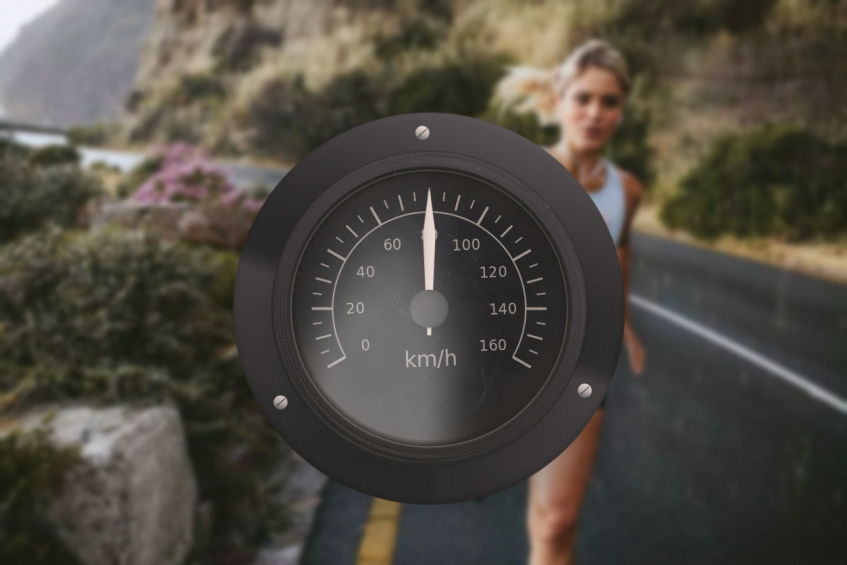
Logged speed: 80 km/h
